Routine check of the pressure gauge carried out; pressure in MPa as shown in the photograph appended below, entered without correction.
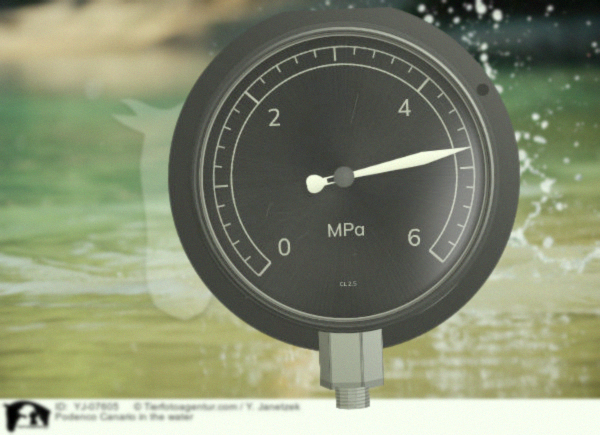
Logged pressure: 4.8 MPa
